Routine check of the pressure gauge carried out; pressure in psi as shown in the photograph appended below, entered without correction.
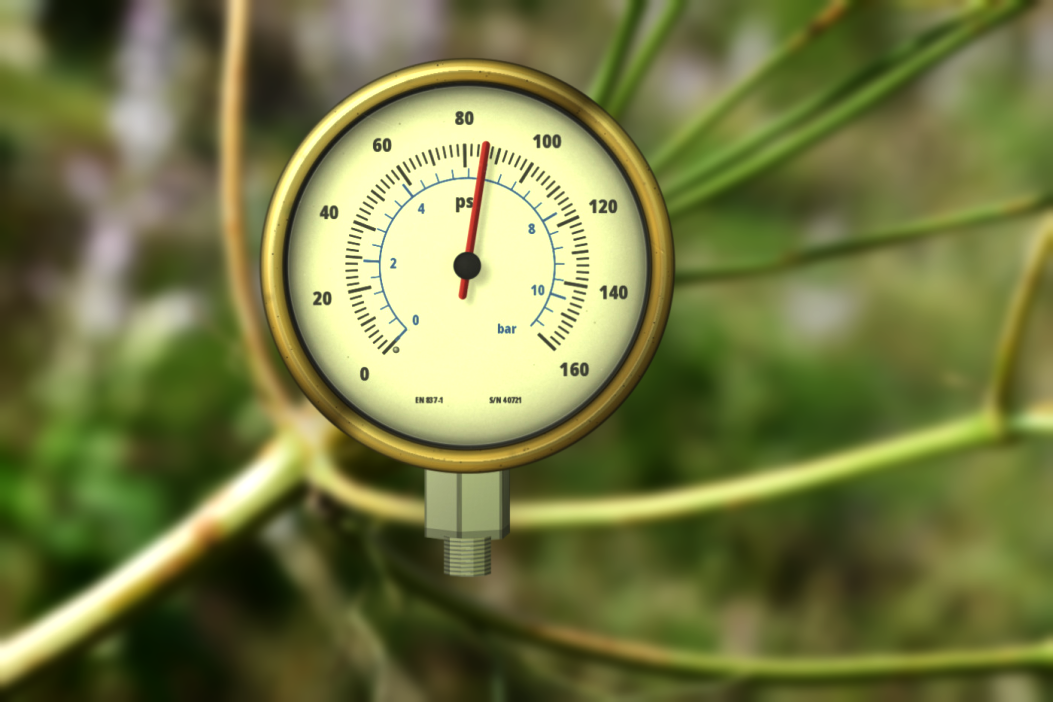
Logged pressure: 86 psi
